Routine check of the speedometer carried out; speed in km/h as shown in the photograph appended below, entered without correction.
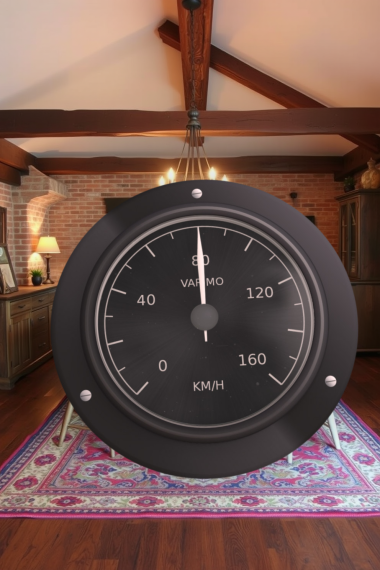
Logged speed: 80 km/h
